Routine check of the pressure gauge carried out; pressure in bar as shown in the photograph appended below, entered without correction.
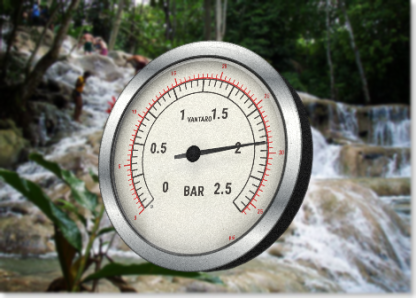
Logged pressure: 2 bar
